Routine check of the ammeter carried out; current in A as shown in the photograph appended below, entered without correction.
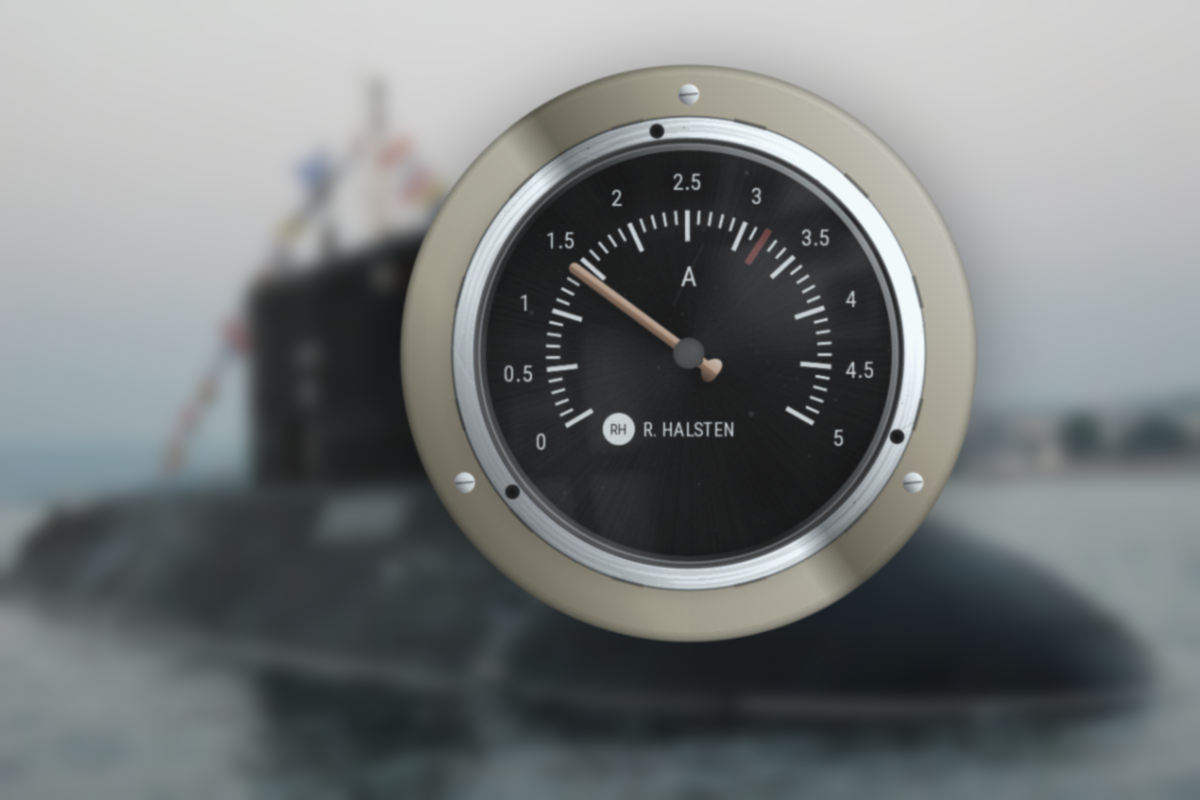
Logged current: 1.4 A
